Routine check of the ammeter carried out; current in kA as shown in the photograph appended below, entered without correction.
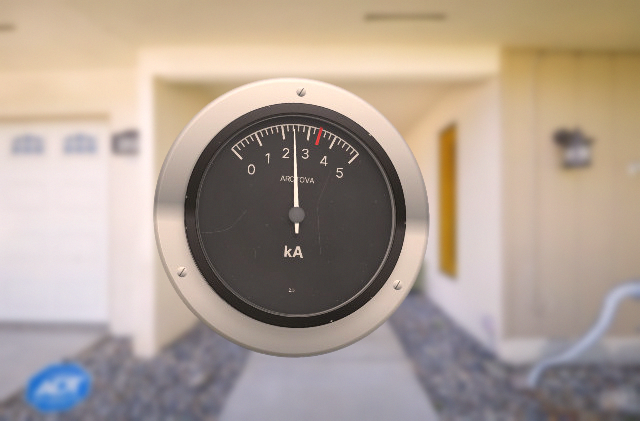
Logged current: 2.4 kA
